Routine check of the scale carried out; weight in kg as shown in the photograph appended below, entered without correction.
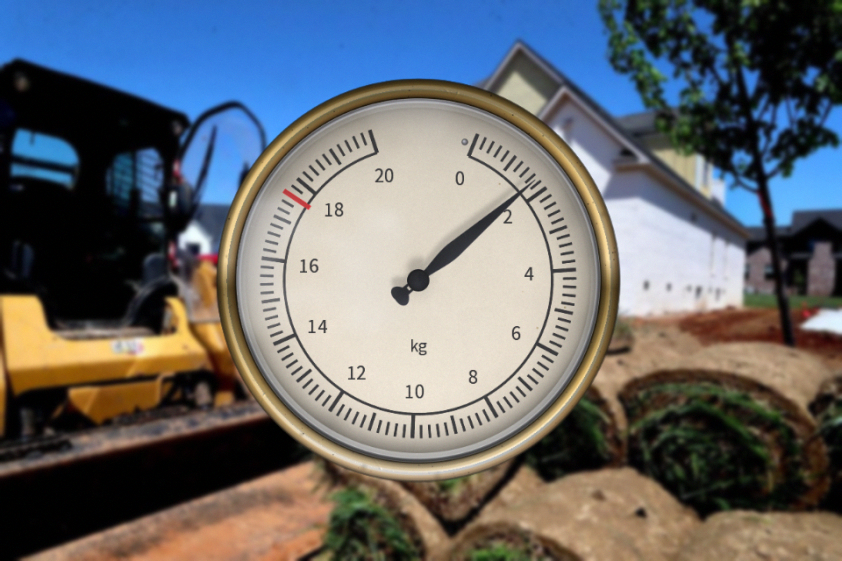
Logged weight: 1.7 kg
